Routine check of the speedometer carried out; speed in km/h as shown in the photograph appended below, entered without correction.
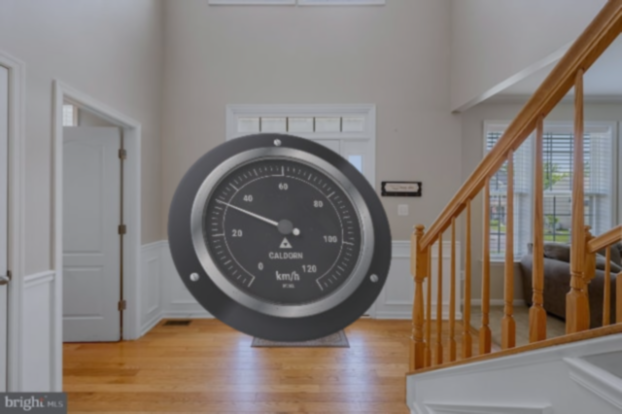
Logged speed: 32 km/h
